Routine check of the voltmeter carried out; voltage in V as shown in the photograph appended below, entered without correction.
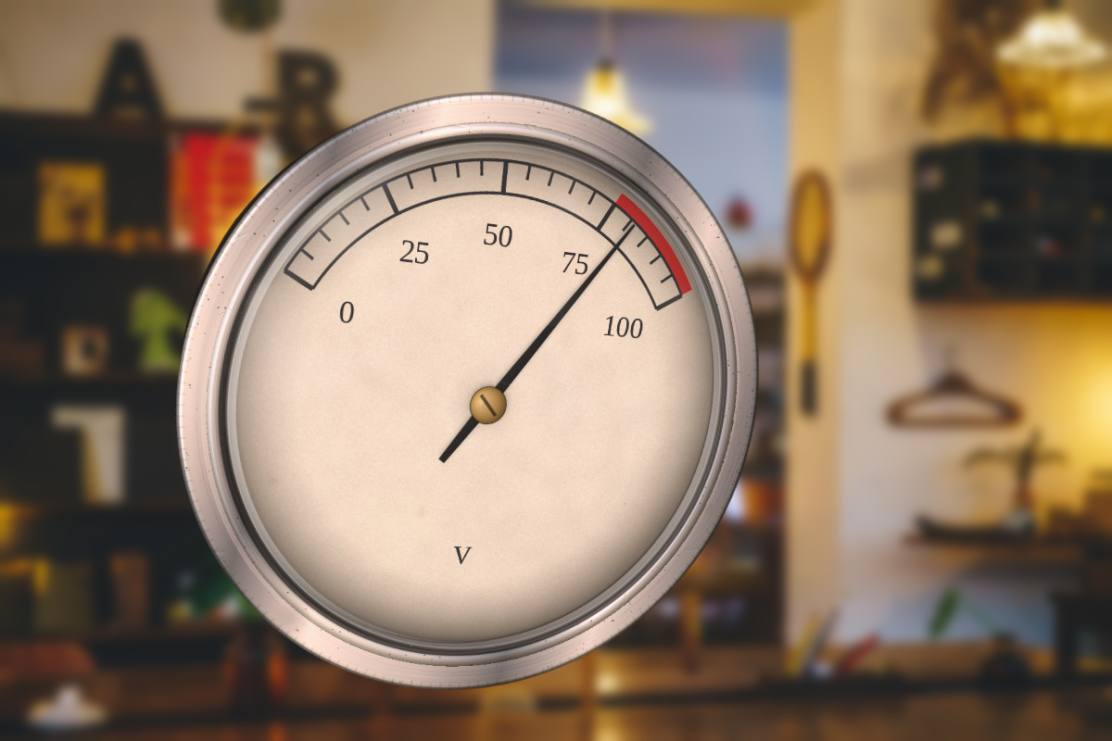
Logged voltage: 80 V
